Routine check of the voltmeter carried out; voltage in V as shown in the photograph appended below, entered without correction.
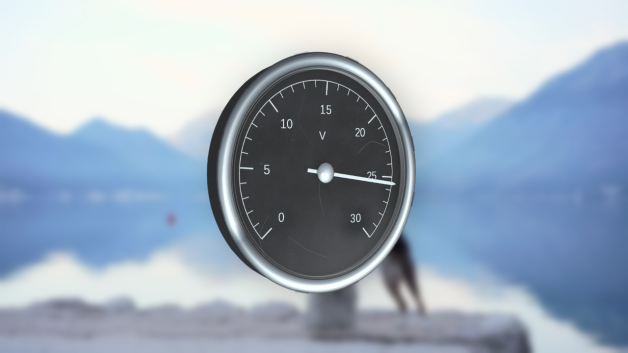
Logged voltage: 25.5 V
